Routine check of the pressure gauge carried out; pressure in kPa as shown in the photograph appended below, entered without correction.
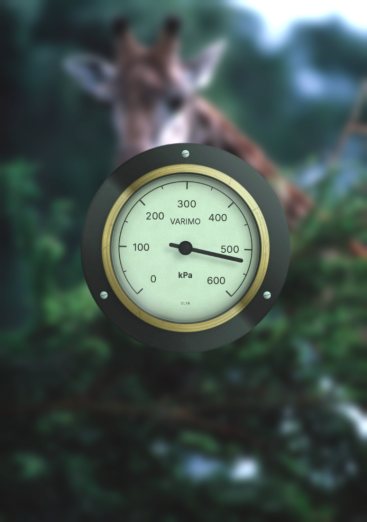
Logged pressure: 525 kPa
